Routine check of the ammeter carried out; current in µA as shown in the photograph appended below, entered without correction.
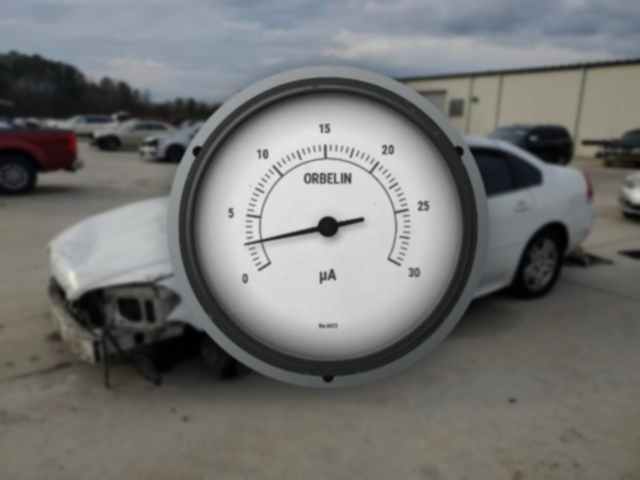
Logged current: 2.5 µA
